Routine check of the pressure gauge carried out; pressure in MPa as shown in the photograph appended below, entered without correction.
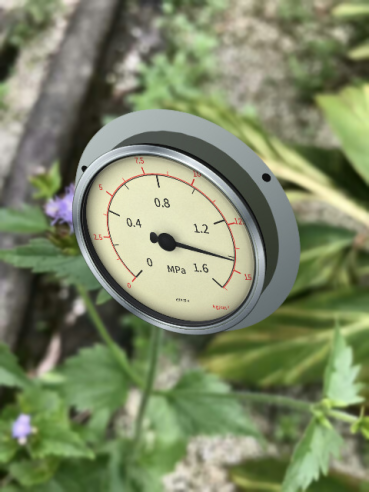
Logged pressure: 1.4 MPa
